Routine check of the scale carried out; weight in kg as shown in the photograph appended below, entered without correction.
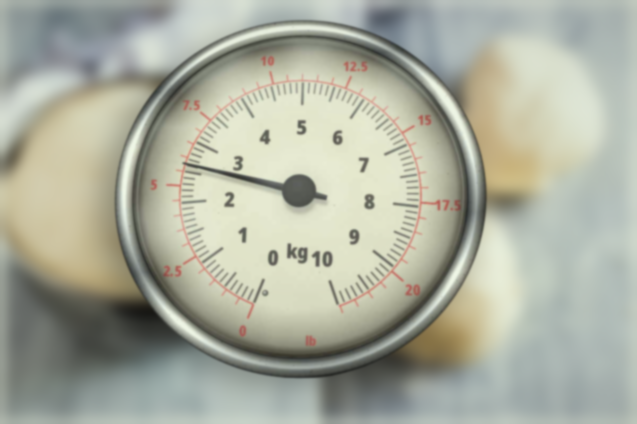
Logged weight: 2.6 kg
